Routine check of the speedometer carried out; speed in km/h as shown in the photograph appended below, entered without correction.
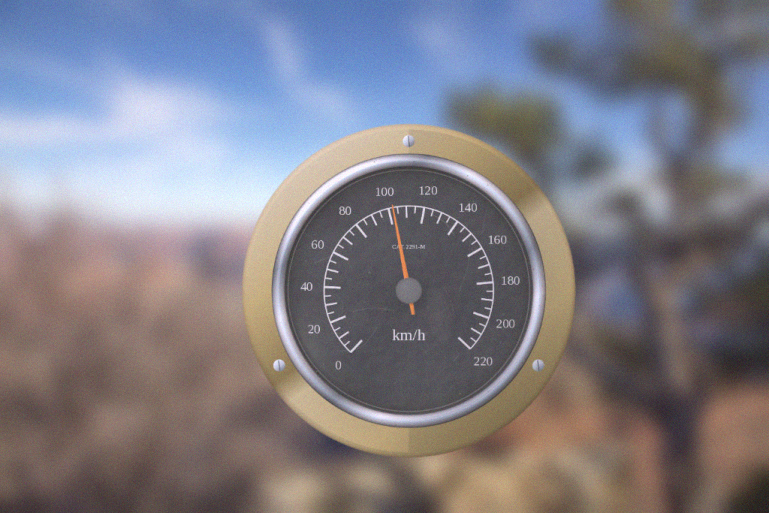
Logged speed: 102.5 km/h
